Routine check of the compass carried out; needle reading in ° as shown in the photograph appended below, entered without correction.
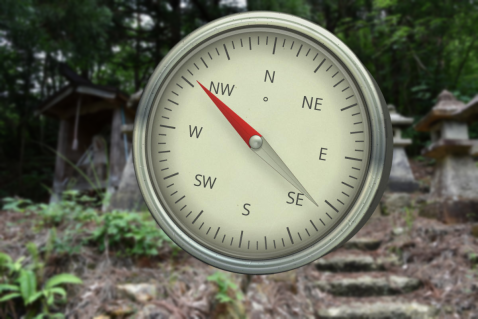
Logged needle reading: 305 °
